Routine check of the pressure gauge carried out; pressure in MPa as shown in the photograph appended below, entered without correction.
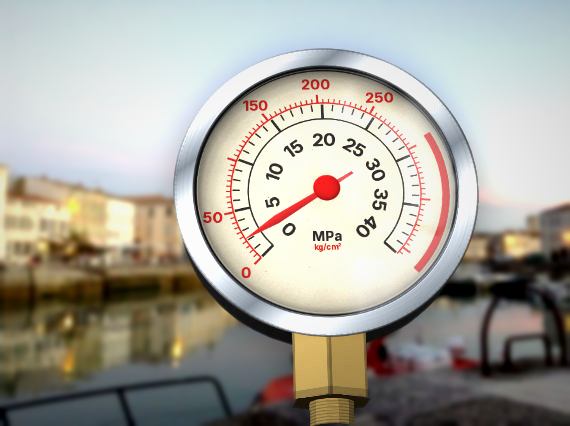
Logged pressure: 2 MPa
